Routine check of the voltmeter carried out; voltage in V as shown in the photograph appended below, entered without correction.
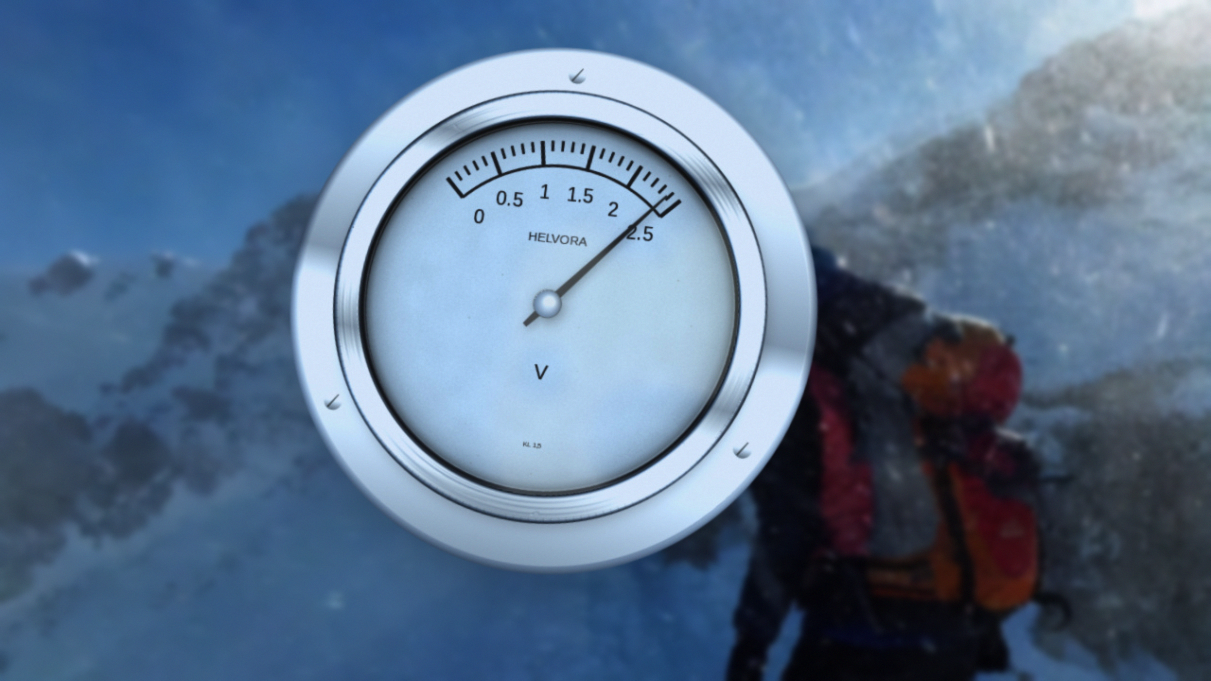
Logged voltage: 2.4 V
